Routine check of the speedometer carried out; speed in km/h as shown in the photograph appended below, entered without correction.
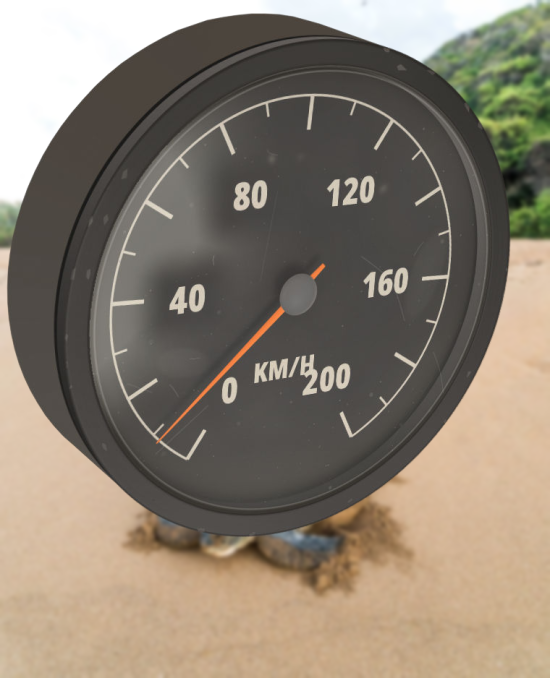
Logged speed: 10 km/h
